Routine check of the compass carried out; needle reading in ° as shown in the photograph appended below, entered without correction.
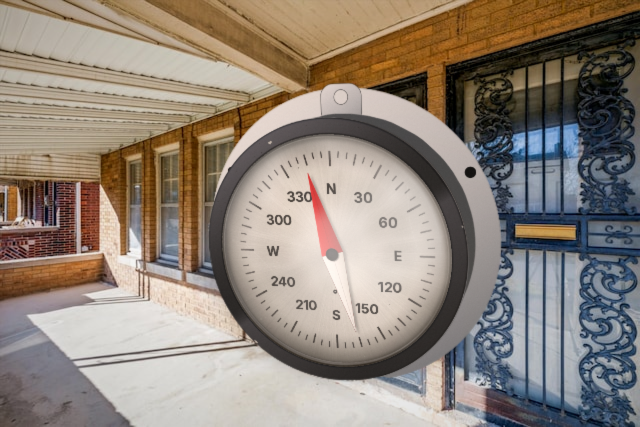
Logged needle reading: 345 °
